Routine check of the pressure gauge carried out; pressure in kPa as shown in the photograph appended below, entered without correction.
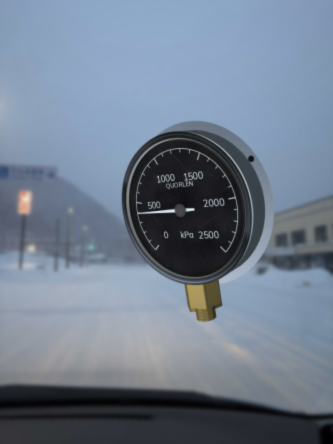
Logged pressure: 400 kPa
